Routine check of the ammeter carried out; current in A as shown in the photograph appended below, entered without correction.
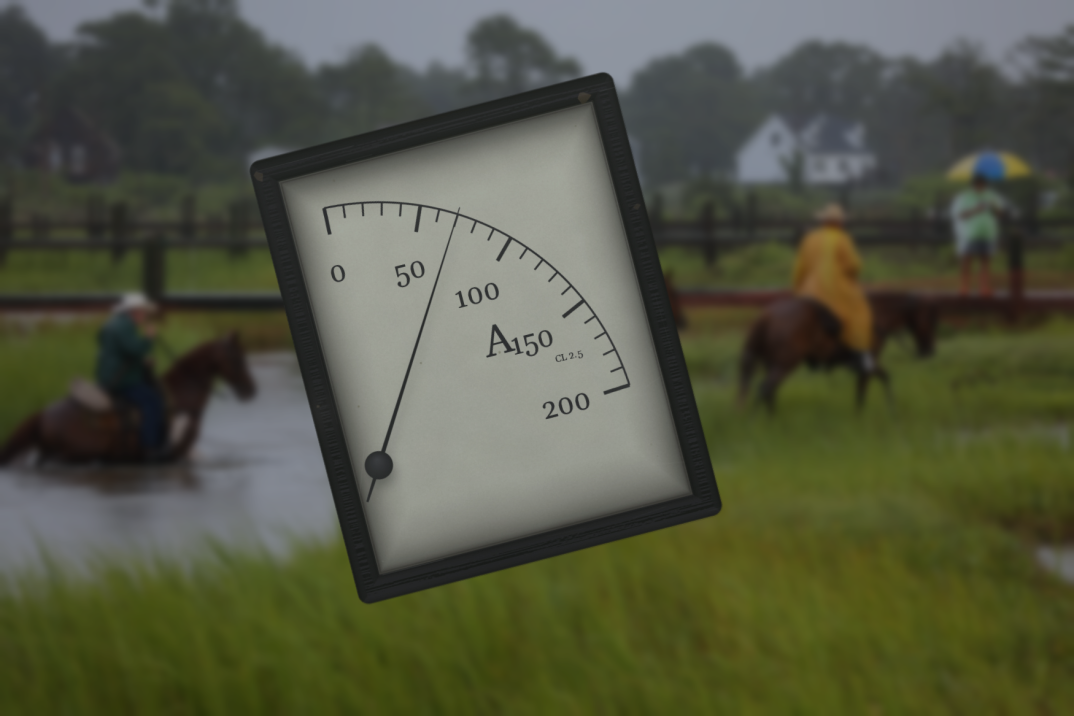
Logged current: 70 A
